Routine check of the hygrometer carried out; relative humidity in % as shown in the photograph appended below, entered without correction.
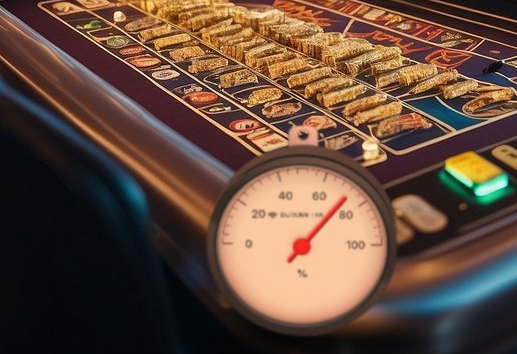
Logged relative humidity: 72 %
